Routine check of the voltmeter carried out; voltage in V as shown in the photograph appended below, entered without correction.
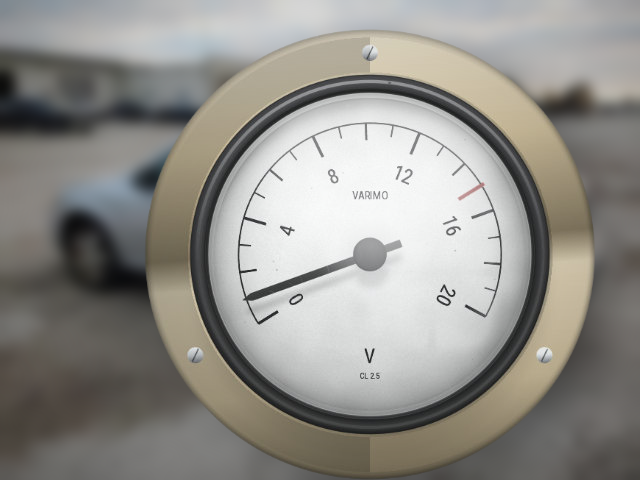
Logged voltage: 1 V
